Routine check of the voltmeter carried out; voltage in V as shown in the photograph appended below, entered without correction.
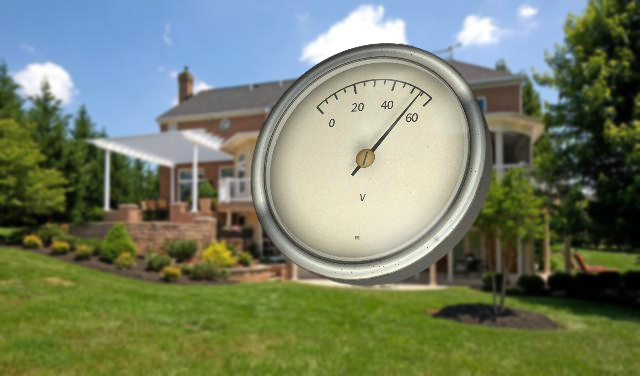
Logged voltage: 55 V
